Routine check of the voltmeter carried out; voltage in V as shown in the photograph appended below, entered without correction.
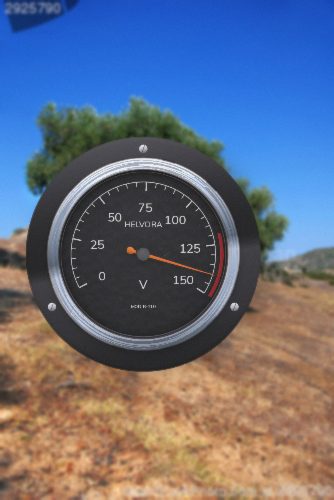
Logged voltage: 140 V
